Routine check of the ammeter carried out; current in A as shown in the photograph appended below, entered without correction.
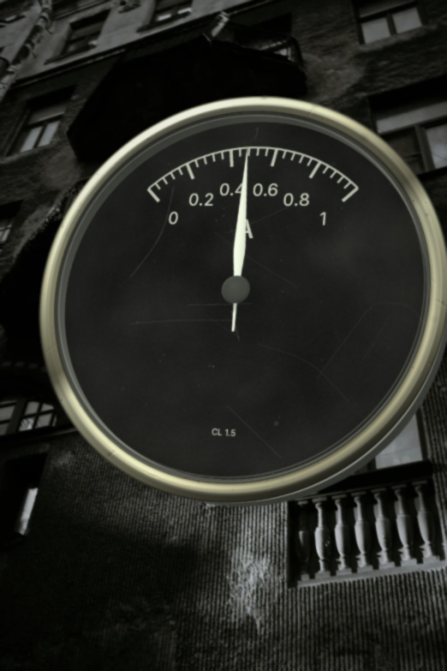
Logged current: 0.48 A
